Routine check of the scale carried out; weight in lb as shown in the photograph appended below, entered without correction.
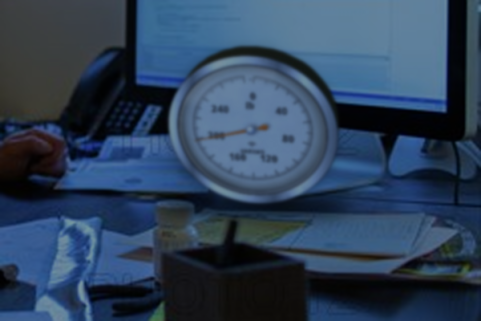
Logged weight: 200 lb
